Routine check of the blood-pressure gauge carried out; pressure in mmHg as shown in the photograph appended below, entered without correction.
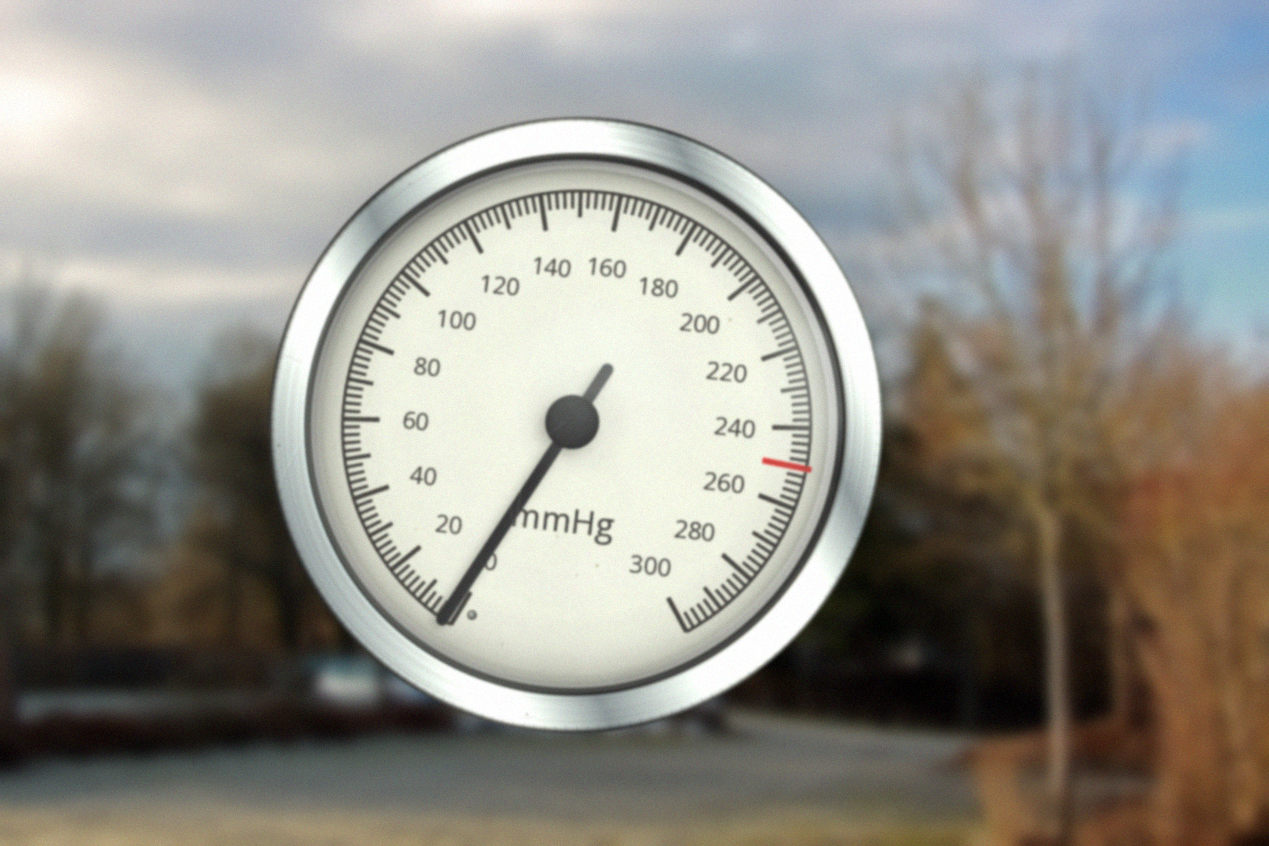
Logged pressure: 2 mmHg
